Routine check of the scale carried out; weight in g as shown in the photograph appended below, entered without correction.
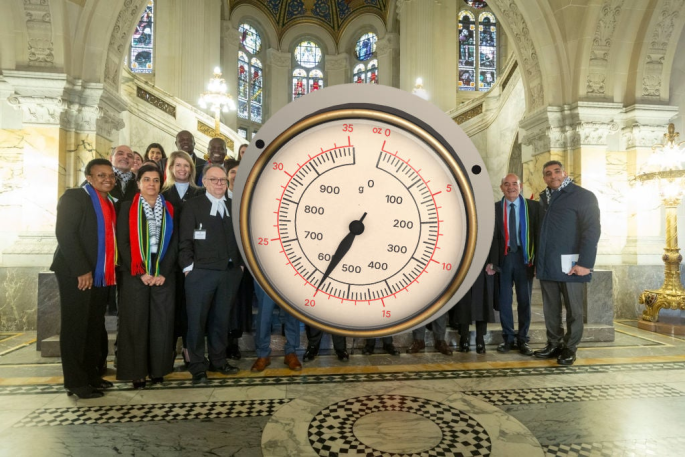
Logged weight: 570 g
